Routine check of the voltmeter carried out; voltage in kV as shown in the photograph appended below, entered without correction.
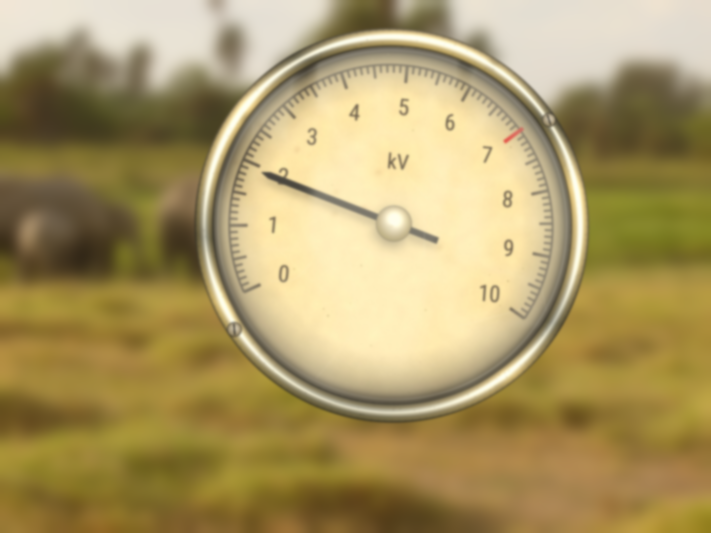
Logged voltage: 1.9 kV
